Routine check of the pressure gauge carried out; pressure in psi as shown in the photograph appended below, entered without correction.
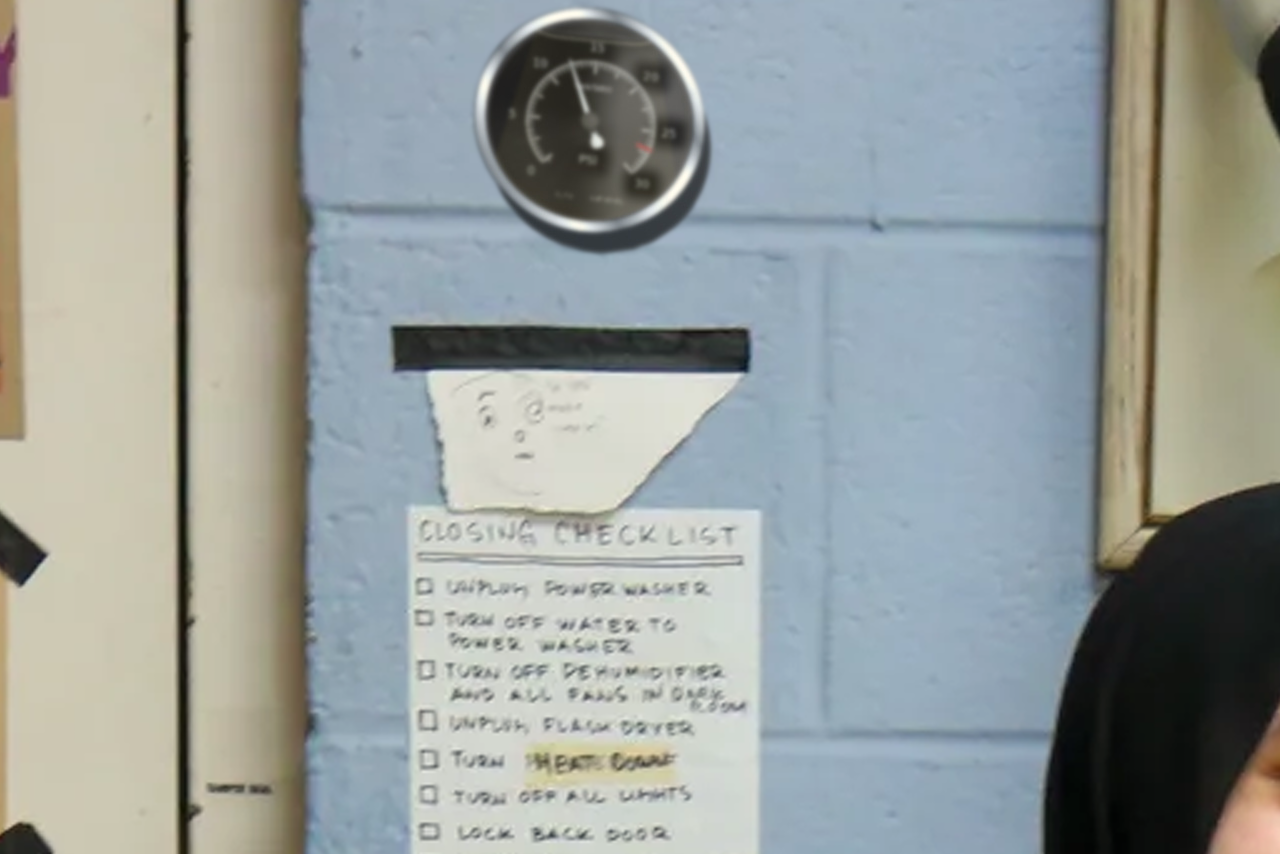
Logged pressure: 12.5 psi
